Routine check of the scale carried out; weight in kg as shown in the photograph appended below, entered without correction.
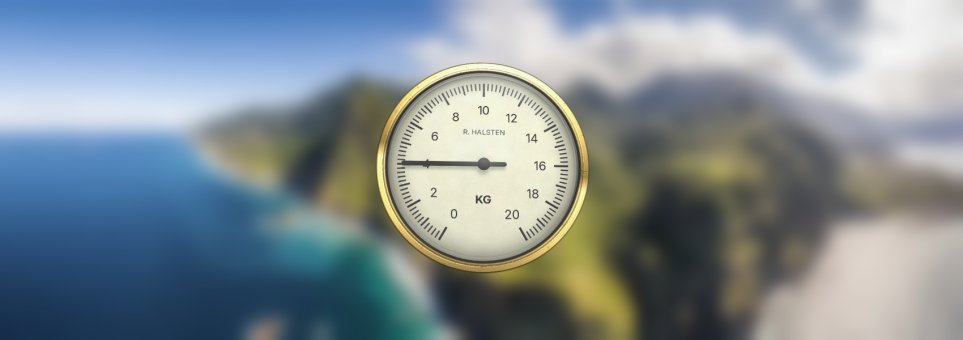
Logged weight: 4 kg
